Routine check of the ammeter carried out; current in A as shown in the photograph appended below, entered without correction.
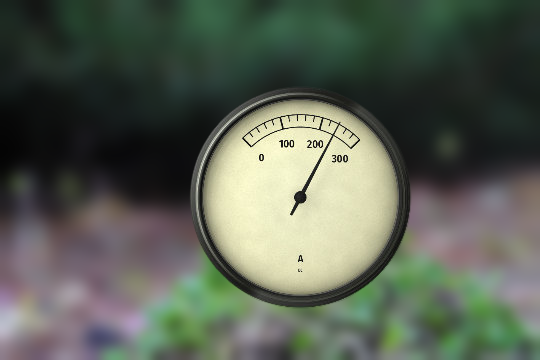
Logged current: 240 A
